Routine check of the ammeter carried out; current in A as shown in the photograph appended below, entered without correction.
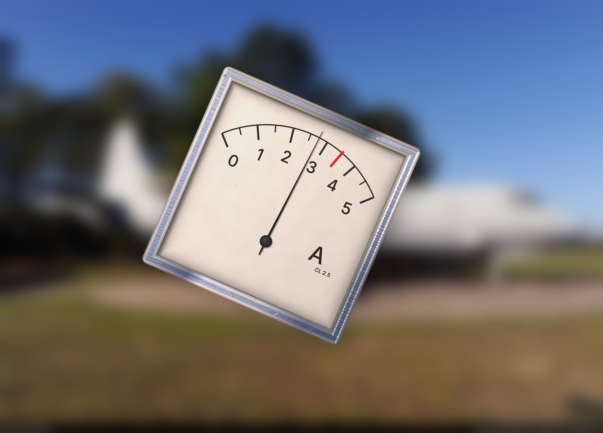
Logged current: 2.75 A
